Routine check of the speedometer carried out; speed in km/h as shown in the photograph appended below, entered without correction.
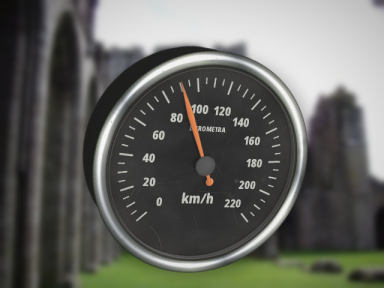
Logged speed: 90 km/h
